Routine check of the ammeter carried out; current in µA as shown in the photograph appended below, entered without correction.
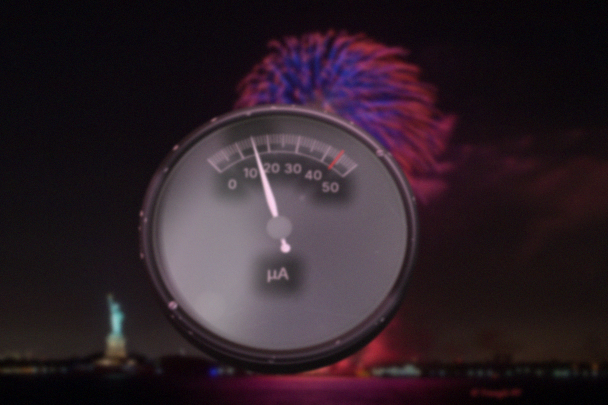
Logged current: 15 µA
